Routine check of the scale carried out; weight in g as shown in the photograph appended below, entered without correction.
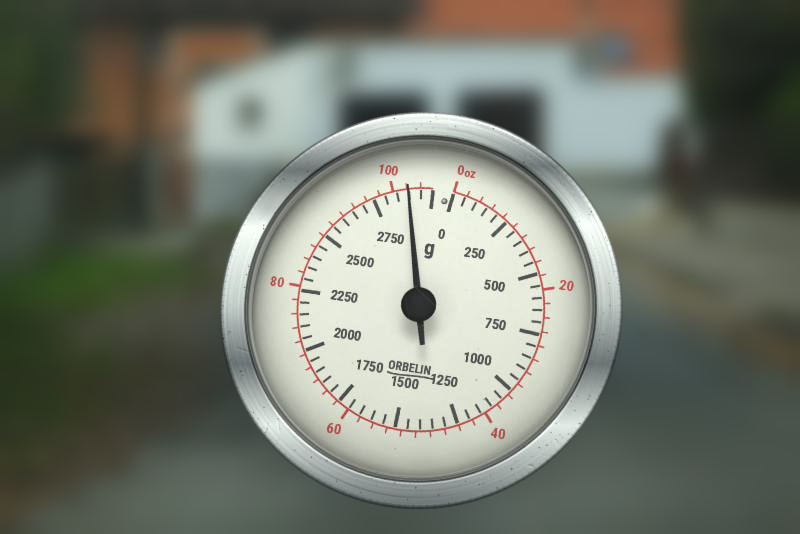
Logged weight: 2900 g
